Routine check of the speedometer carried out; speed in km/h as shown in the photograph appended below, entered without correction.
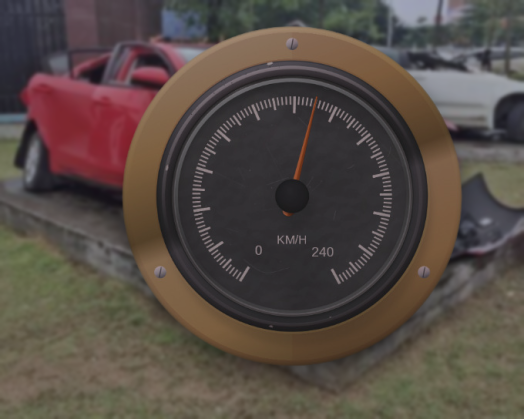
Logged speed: 130 km/h
